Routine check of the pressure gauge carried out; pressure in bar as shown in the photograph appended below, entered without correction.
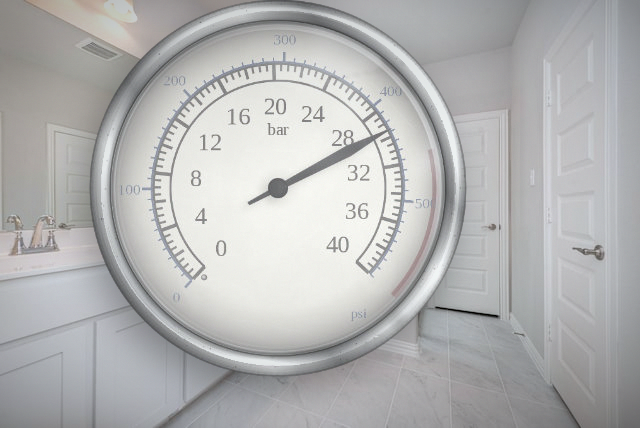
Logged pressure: 29.5 bar
